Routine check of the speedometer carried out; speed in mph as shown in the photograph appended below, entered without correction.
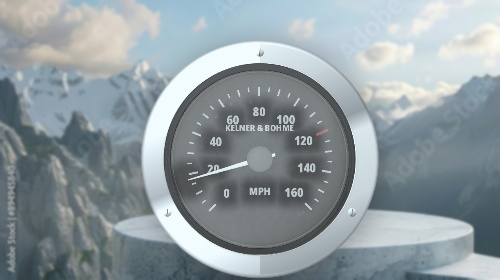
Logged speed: 17.5 mph
